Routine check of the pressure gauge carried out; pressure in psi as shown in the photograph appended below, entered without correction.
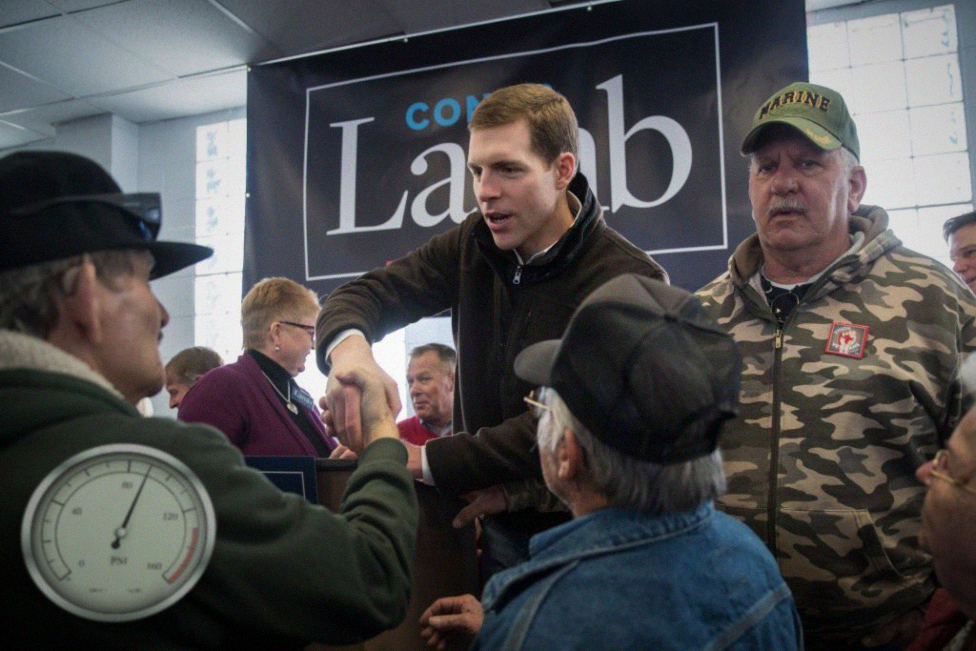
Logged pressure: 90 psi
